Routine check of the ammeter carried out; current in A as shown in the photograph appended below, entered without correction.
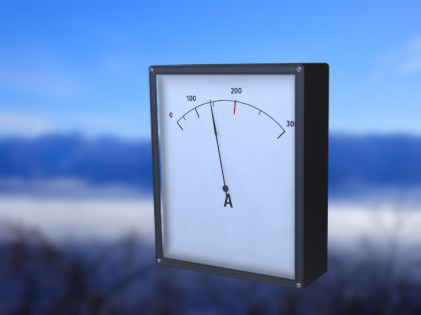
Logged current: 150 A
